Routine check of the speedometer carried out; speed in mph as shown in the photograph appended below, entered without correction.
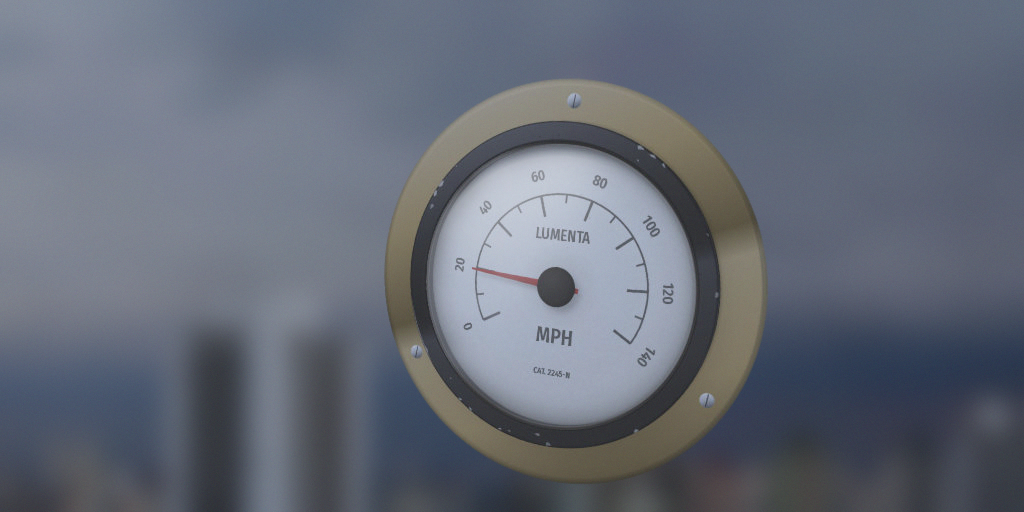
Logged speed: 20 mph
